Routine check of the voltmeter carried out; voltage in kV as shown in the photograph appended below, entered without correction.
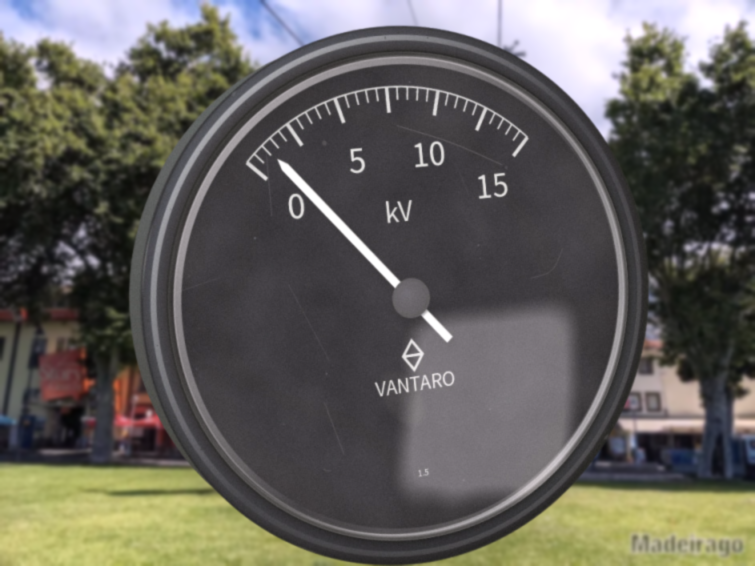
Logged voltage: 1 kV
